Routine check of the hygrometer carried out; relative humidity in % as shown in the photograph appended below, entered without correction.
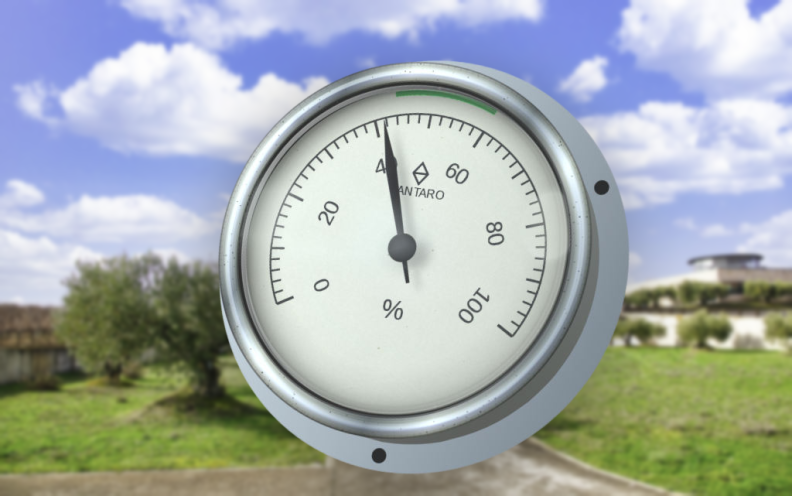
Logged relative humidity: 42 %
